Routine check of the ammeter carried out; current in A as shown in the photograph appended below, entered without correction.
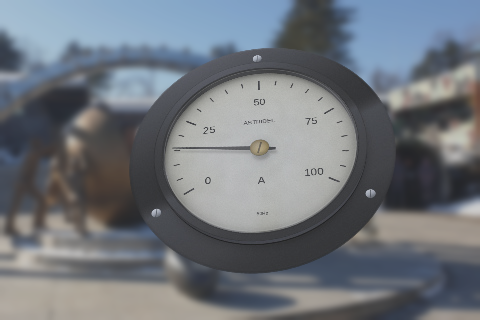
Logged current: 15 A
